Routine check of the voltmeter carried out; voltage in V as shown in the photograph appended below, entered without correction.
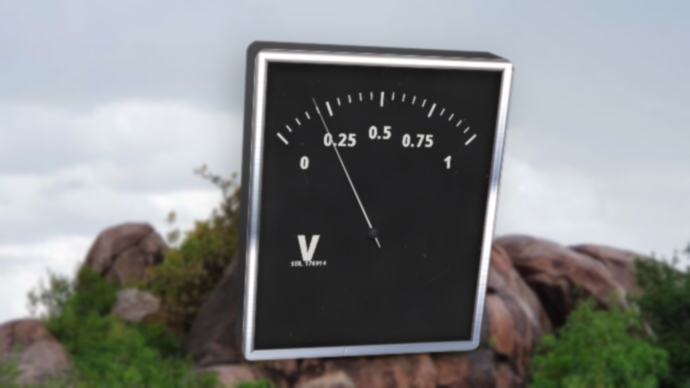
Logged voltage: 0.2 V
